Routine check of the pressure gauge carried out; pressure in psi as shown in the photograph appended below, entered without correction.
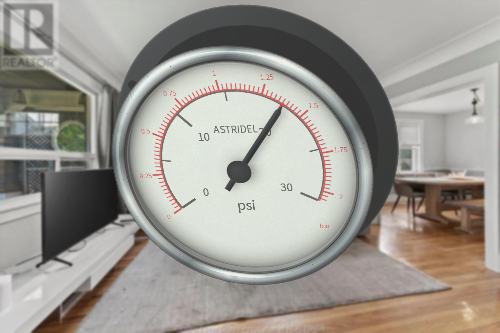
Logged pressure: 20 psi
